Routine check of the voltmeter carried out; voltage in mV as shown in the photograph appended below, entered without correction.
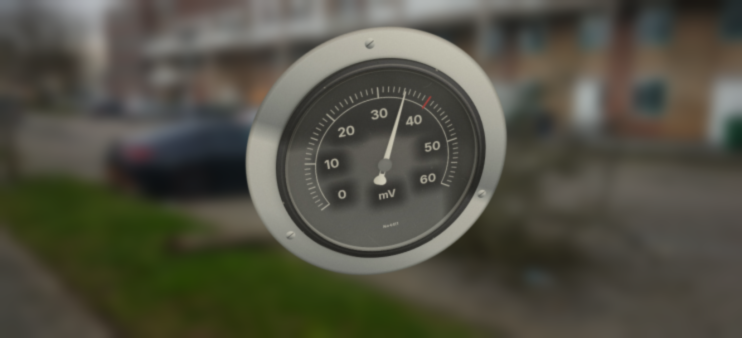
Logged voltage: 35 mV
